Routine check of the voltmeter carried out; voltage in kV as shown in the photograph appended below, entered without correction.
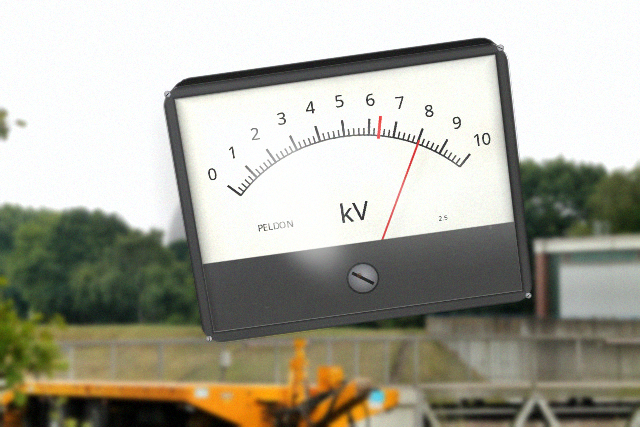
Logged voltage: 8 kV
